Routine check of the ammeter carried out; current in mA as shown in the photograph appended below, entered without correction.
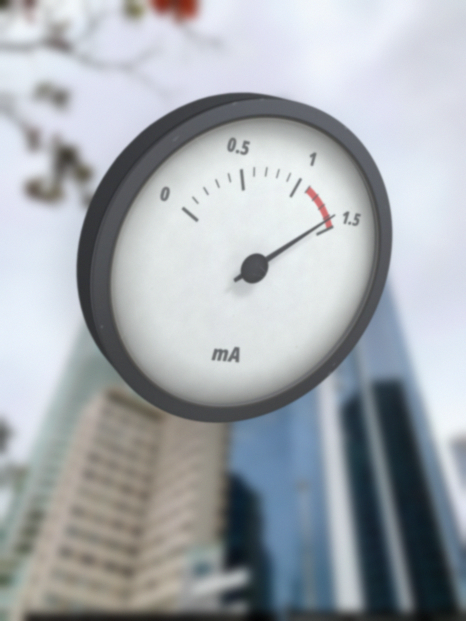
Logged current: 1.4 mA
